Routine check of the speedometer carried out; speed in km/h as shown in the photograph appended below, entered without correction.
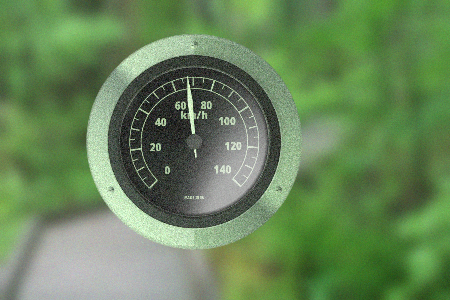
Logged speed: 67.5 km/h
